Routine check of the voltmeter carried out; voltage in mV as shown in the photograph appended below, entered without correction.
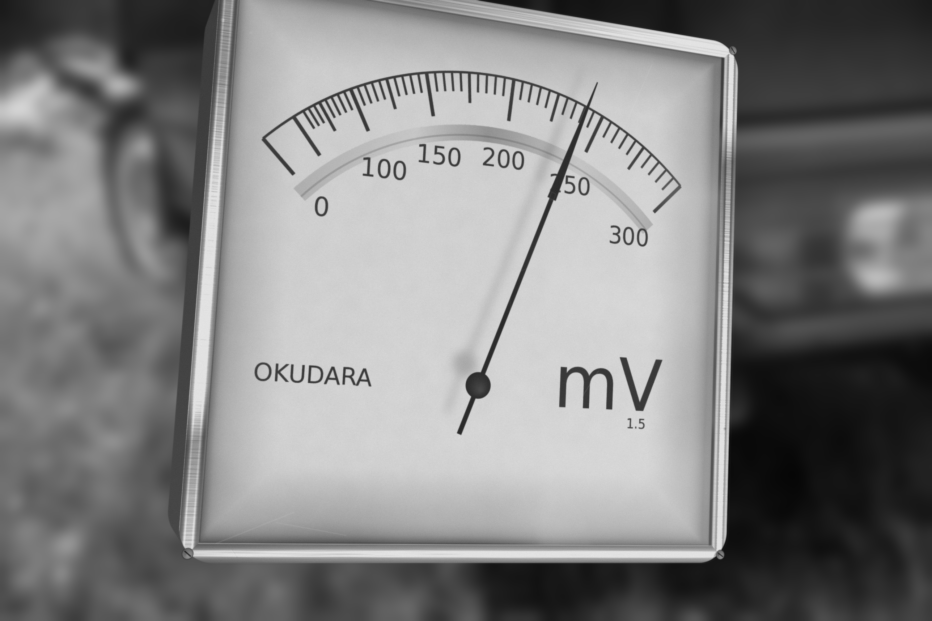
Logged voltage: 240 mV
